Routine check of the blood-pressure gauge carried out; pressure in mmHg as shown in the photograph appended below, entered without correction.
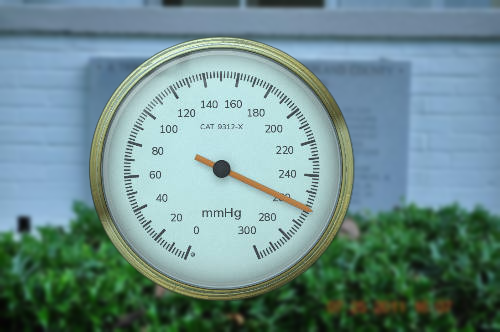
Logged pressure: 260 mmHg
